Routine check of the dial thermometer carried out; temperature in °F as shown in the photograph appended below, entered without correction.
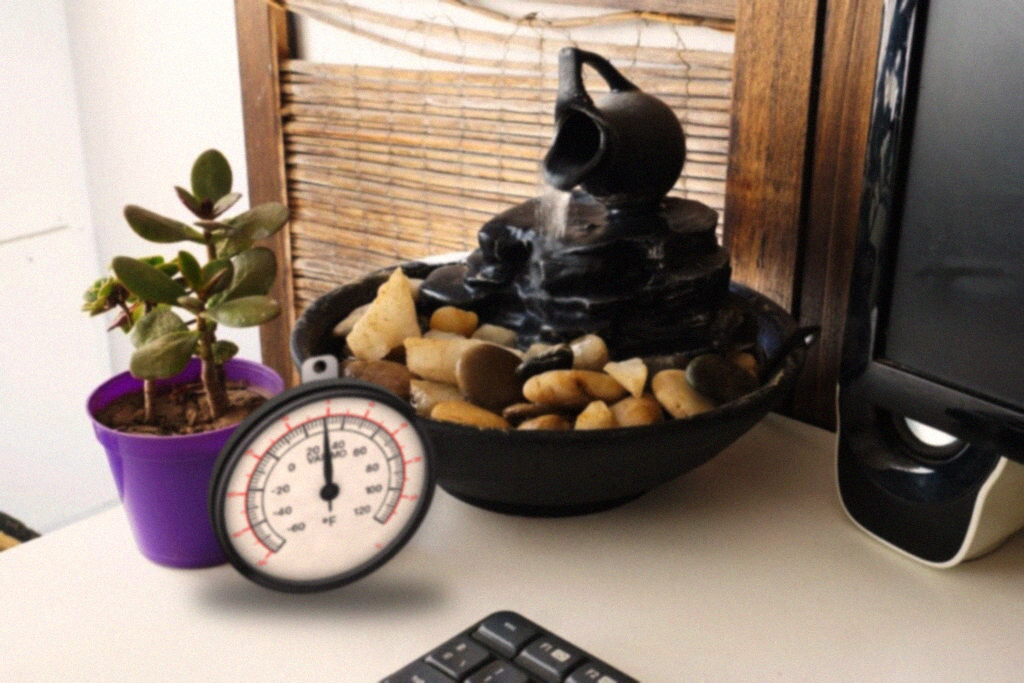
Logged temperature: 30 °F
